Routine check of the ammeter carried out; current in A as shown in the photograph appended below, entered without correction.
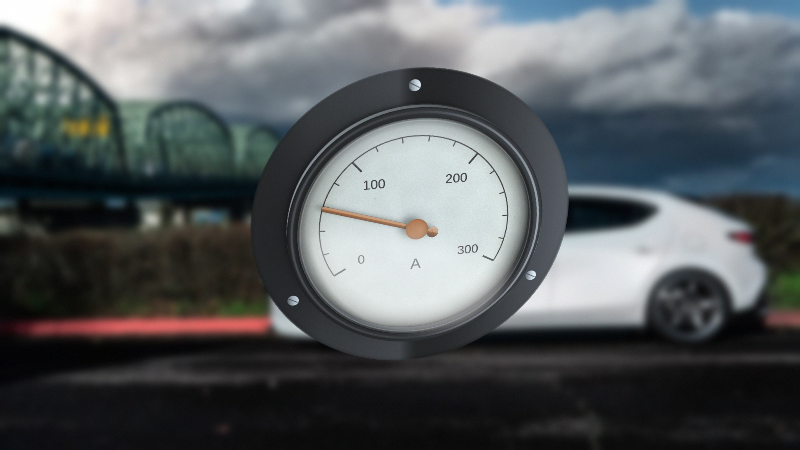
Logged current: 60 A
